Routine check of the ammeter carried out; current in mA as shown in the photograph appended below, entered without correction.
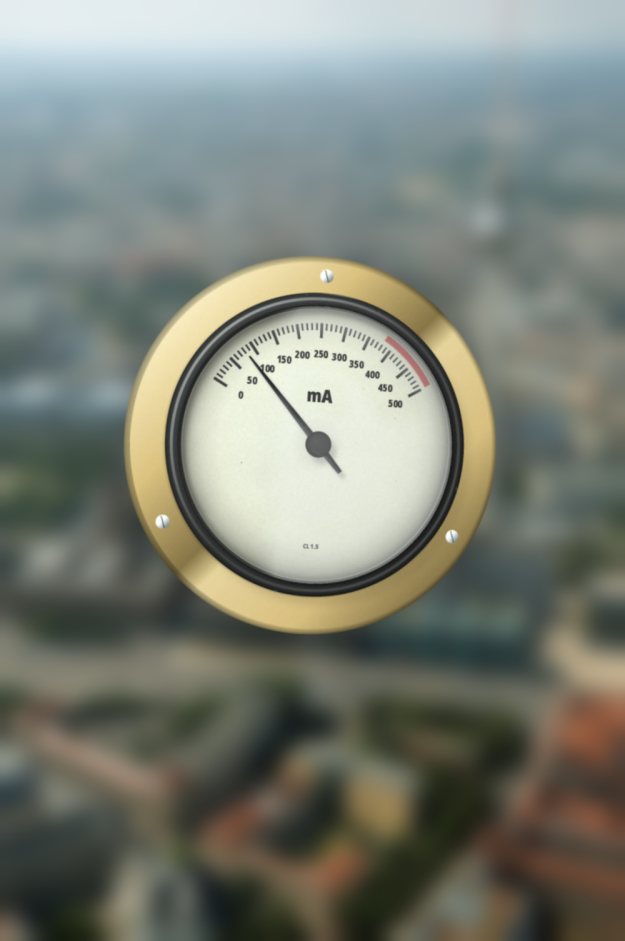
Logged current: 80 mA
